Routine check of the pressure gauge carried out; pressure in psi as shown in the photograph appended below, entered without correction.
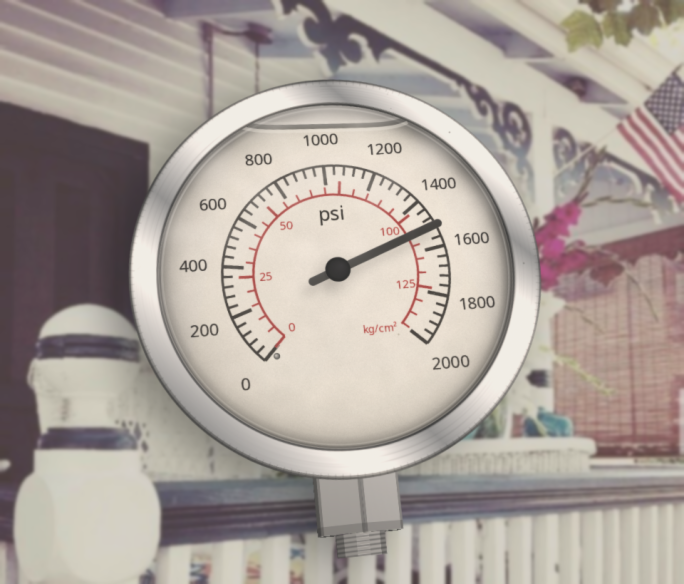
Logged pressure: 1520 psi
